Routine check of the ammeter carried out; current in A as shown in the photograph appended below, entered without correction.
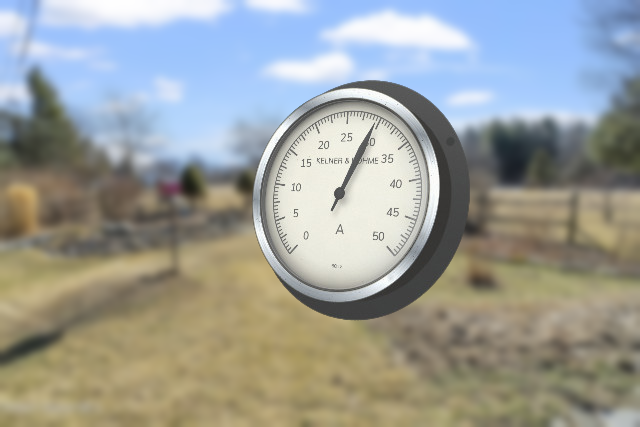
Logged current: 30 A
